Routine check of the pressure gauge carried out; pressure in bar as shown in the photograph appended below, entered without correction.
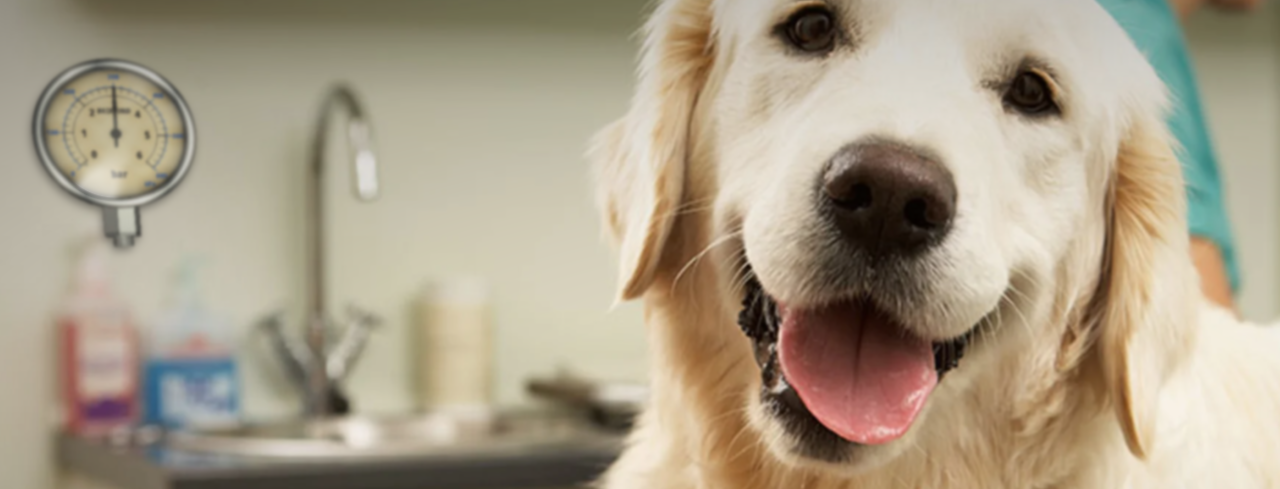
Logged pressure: 3 bar
